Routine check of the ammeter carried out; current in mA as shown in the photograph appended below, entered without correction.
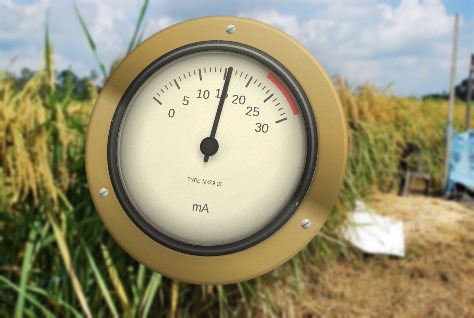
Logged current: 16 mA
